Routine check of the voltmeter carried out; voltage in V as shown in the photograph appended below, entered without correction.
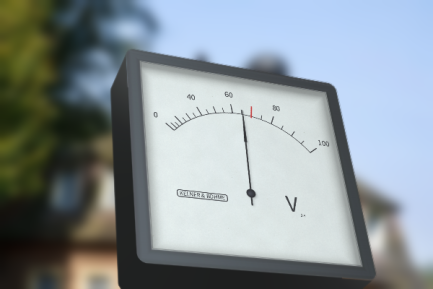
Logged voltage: 65 V
